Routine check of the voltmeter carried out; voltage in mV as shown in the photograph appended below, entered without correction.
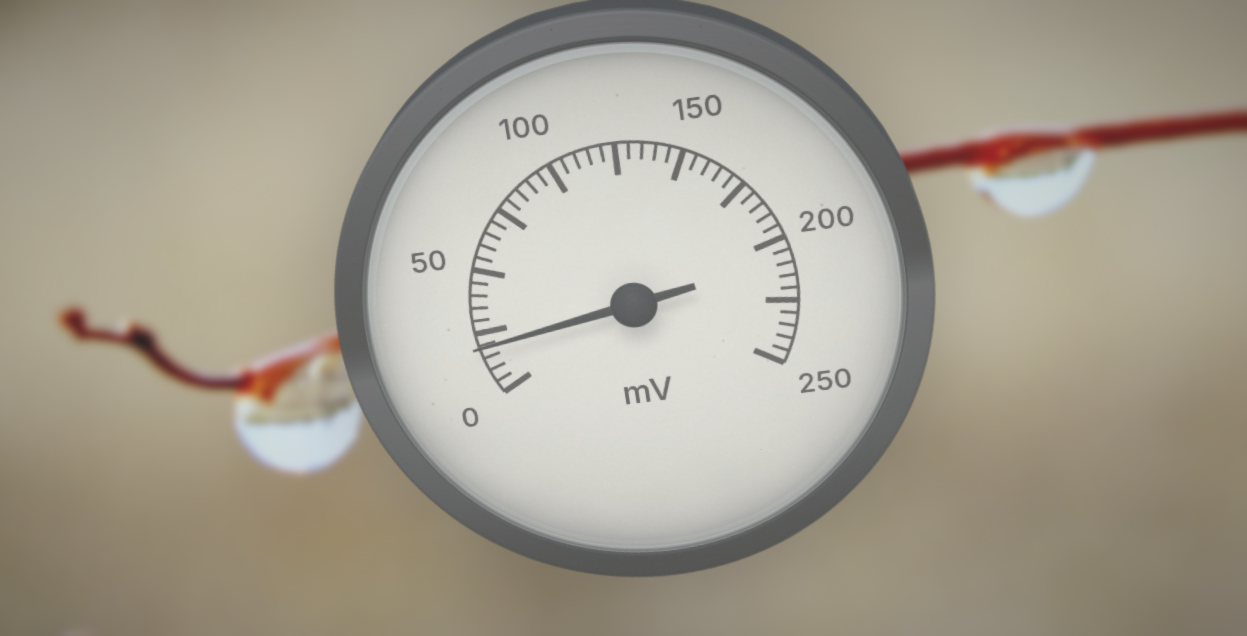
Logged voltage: 20 mV
